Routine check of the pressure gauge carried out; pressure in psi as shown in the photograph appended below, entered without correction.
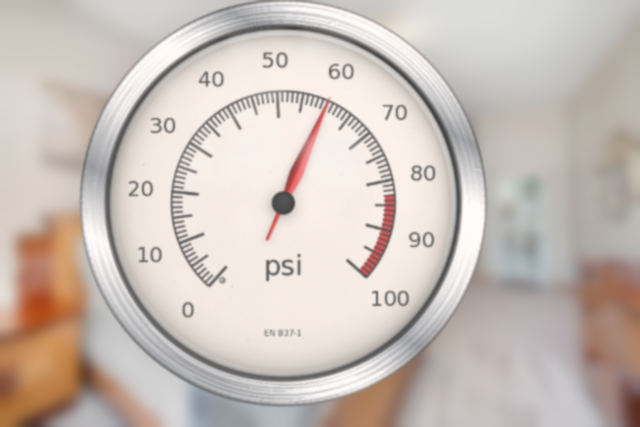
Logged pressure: 60 psi
